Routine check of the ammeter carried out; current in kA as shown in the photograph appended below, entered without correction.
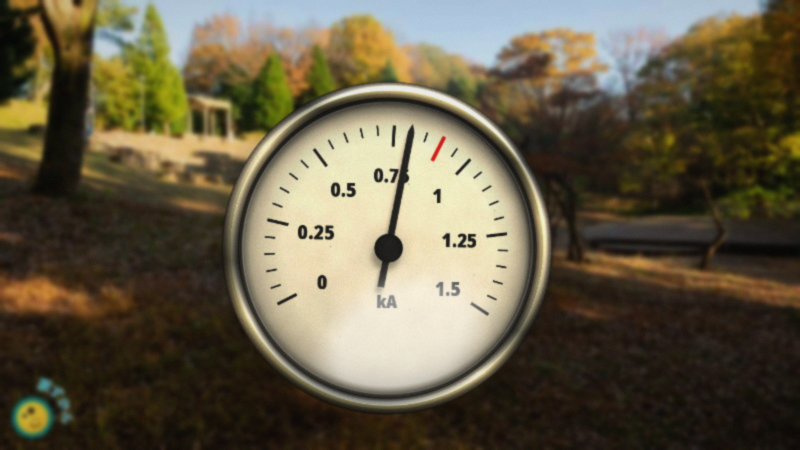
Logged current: 0.8 kA
